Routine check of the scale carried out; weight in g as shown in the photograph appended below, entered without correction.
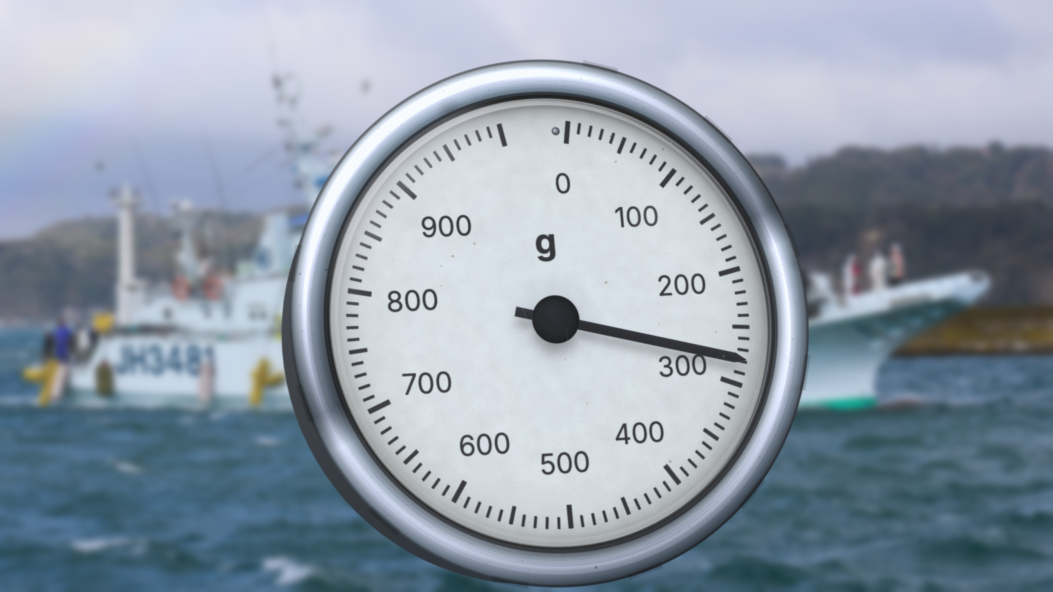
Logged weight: 280 g
